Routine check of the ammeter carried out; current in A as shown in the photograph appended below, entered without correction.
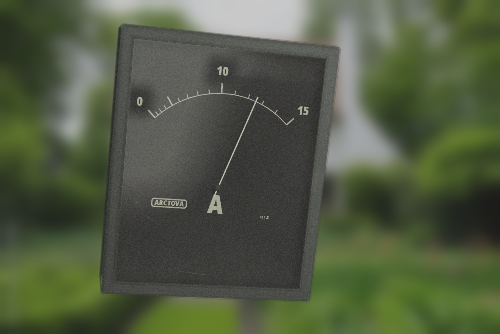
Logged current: 12.5 A
